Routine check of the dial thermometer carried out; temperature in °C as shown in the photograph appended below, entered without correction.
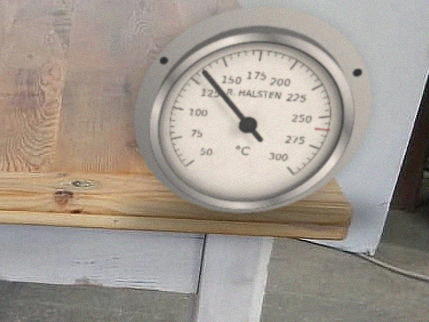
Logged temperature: 135 °C
